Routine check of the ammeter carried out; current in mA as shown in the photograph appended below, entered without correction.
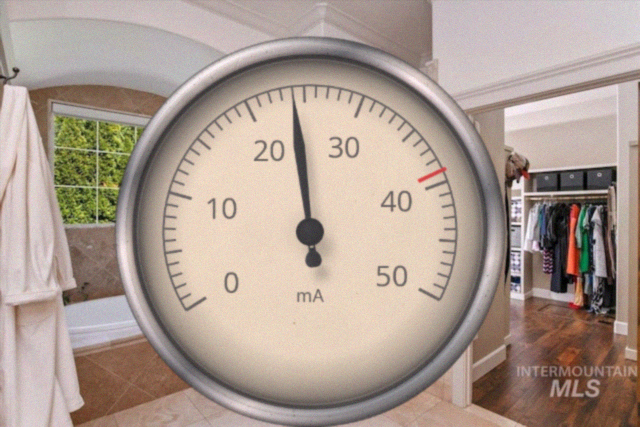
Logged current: 24 mA
